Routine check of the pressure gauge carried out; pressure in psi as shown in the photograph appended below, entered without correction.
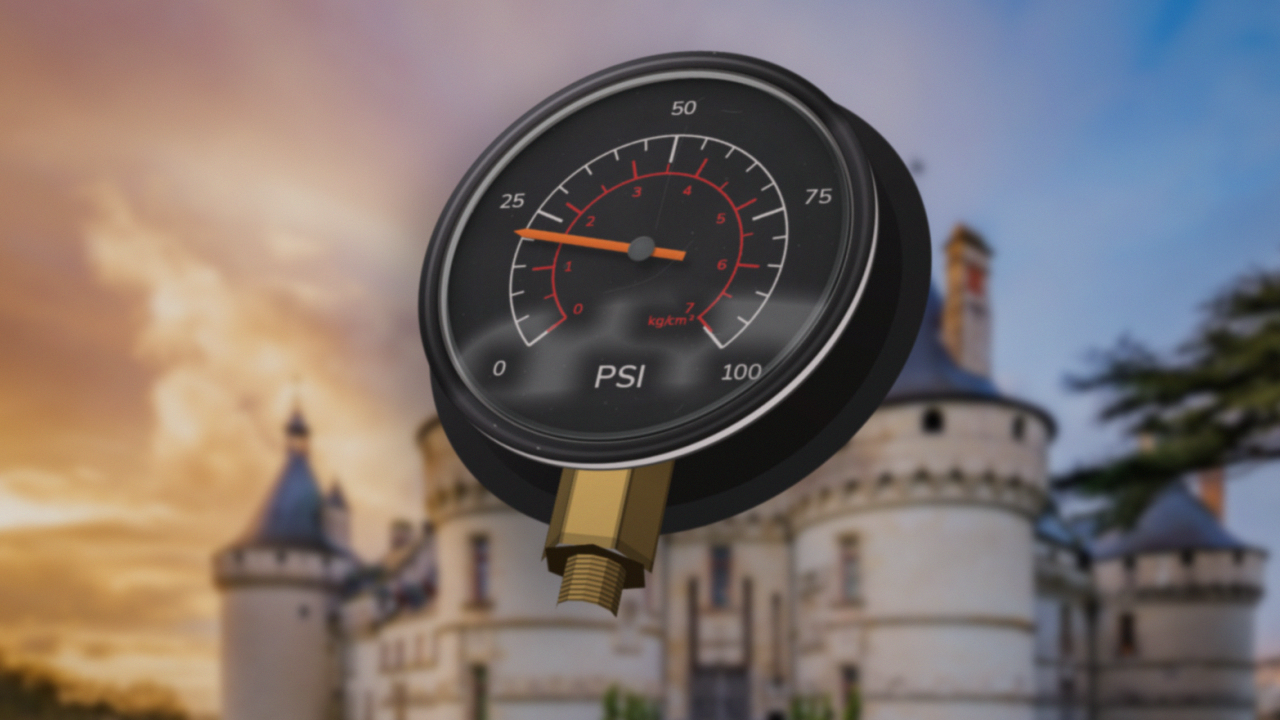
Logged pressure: 20 psi
